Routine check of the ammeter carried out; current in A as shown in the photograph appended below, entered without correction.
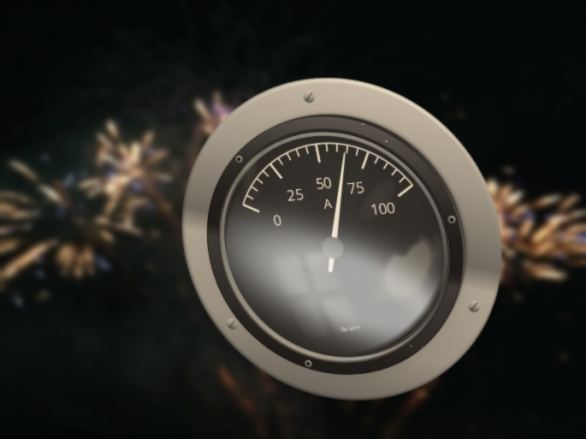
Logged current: 65 A
